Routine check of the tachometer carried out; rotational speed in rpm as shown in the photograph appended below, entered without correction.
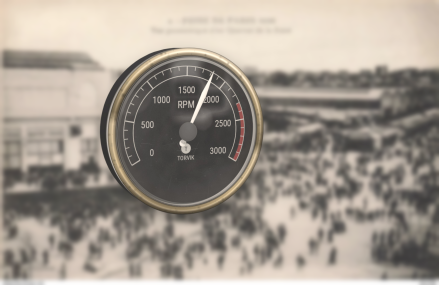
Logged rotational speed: 1800 rpm
